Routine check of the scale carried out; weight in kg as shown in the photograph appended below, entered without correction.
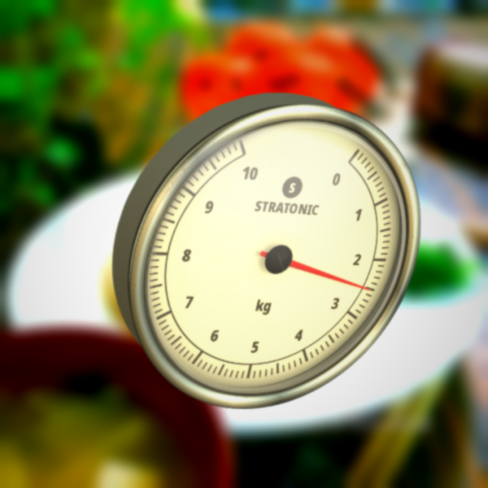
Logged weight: 2.5 kg
